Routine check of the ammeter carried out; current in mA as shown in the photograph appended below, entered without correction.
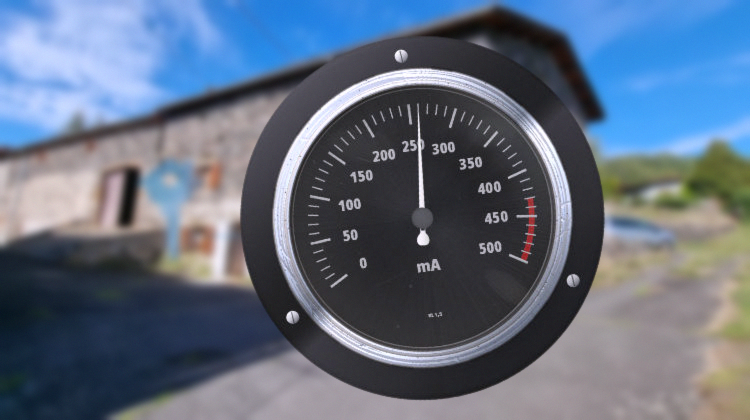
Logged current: 260 mA
